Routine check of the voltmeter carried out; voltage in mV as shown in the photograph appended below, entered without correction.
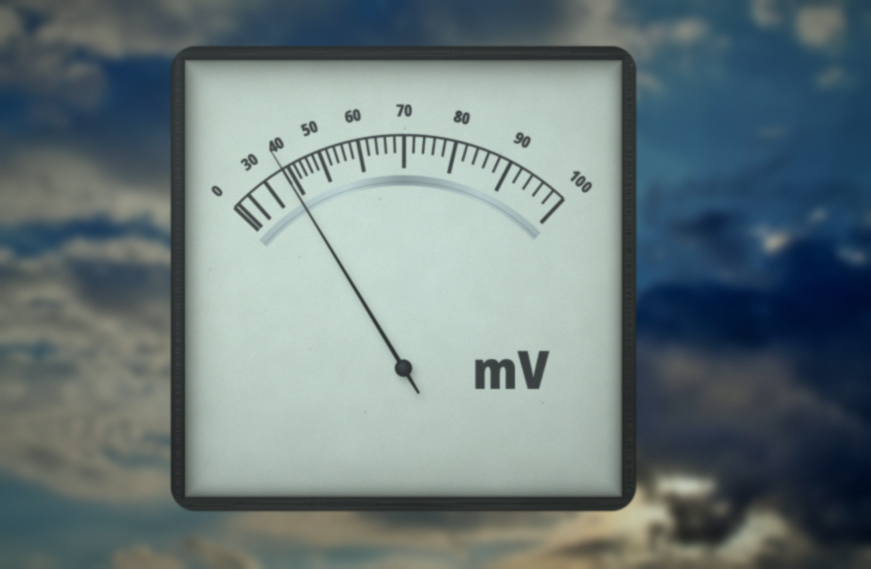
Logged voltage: 38 mV
